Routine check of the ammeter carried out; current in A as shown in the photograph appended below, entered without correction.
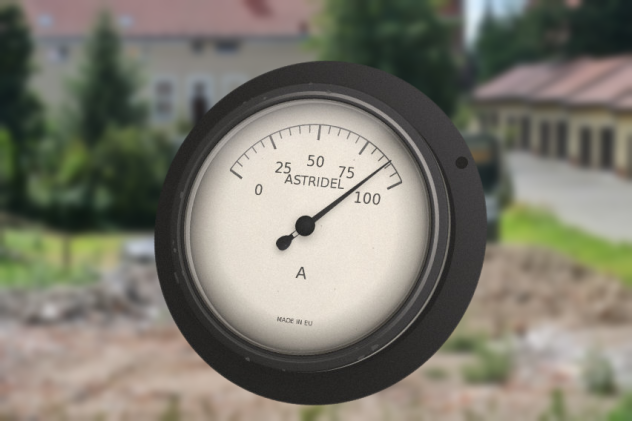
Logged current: 90 A
